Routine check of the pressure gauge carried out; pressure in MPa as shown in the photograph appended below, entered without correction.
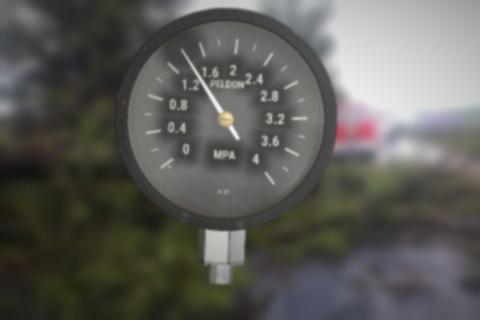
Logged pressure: 1.4 MPa
